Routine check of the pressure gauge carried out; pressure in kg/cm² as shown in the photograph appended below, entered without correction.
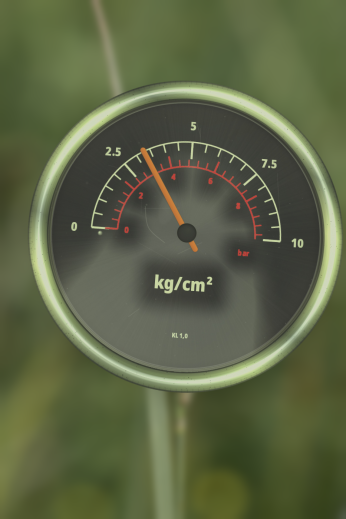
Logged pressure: 3.25 kg/cm²
